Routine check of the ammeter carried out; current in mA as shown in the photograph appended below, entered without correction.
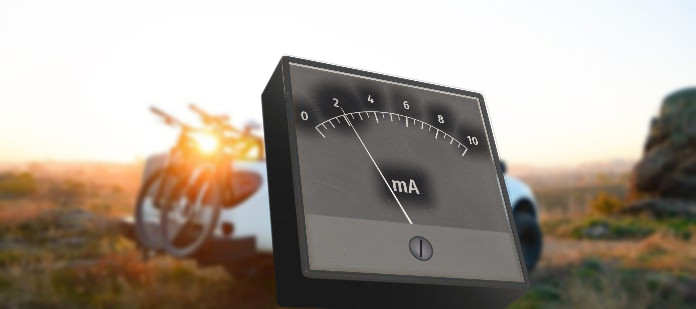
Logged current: 2 mA
